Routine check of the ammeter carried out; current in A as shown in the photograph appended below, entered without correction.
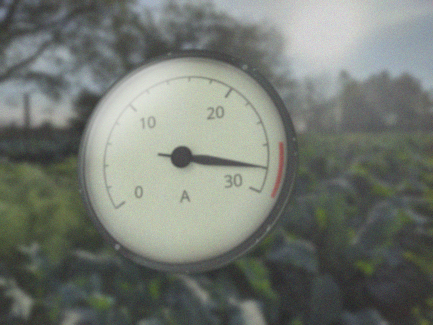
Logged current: 28 A
